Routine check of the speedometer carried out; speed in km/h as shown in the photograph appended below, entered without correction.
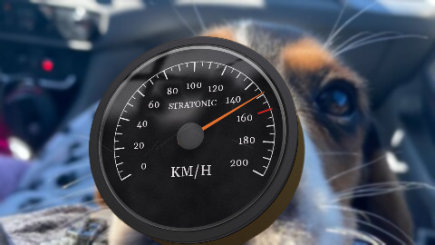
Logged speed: 150 km/h
